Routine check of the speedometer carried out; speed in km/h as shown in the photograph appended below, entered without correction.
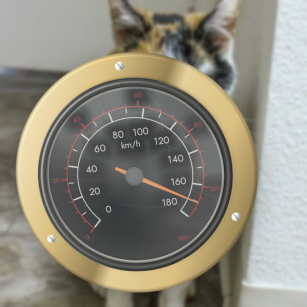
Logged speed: 170 km/h
